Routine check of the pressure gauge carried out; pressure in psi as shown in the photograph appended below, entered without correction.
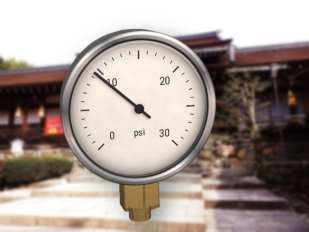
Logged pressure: 9.5 psi
